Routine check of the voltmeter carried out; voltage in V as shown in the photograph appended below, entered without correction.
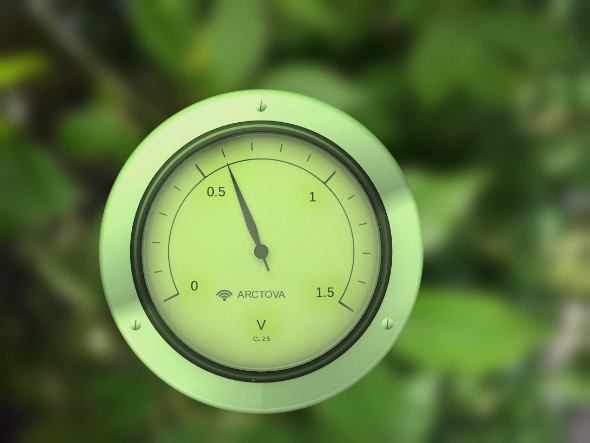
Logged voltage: 0.6 V
